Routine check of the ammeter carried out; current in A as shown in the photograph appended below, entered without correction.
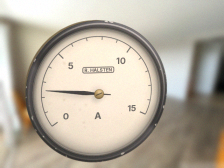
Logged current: 2.5 A
